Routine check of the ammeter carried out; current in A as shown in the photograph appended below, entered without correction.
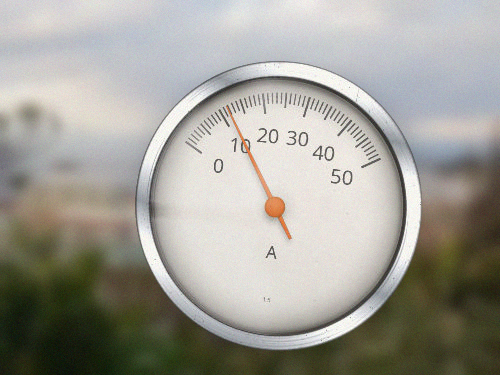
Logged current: 12 A
